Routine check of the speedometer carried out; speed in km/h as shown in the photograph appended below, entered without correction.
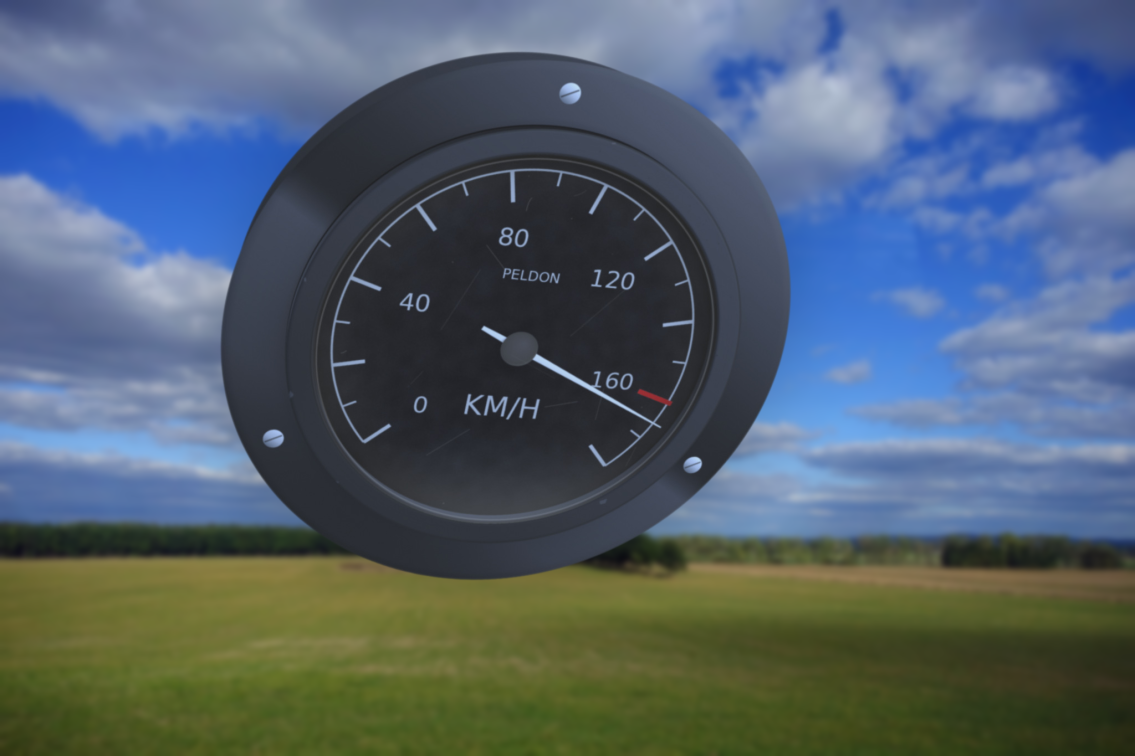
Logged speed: 165 km/h
